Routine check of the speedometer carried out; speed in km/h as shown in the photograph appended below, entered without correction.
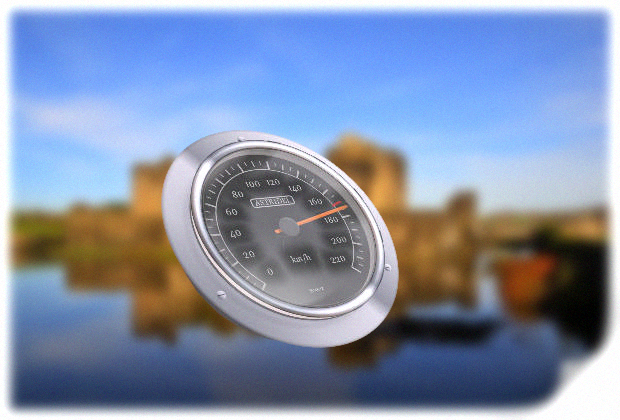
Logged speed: 175 km/h
